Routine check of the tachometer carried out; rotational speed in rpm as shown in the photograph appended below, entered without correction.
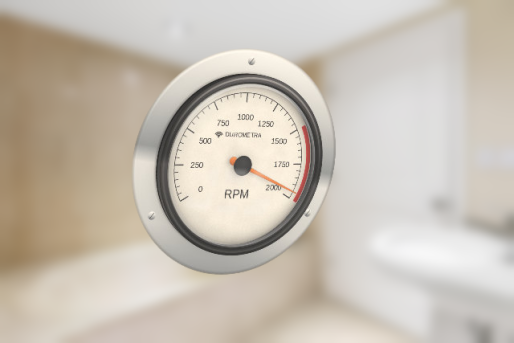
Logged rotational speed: 1950 rpm
